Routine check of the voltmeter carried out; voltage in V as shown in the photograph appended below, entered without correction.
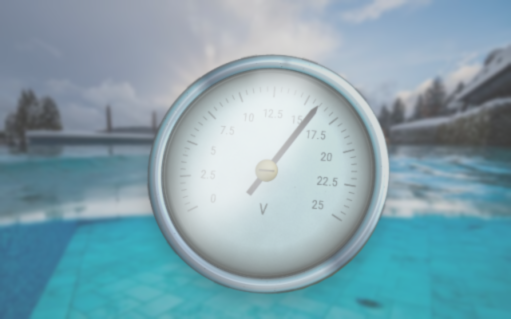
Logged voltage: 16 V
